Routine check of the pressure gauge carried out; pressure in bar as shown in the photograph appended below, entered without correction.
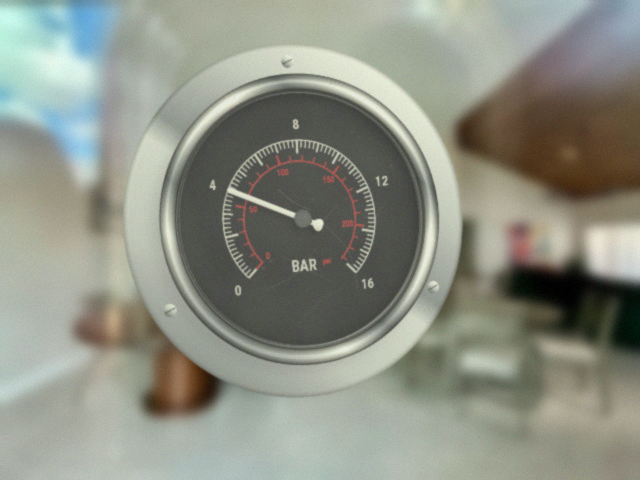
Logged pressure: 4 bar
